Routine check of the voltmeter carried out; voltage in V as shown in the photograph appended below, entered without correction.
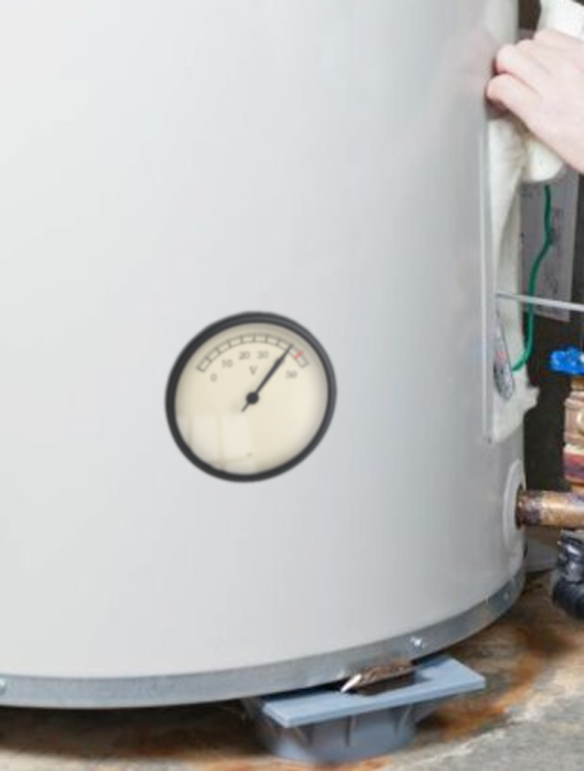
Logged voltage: 40 V
